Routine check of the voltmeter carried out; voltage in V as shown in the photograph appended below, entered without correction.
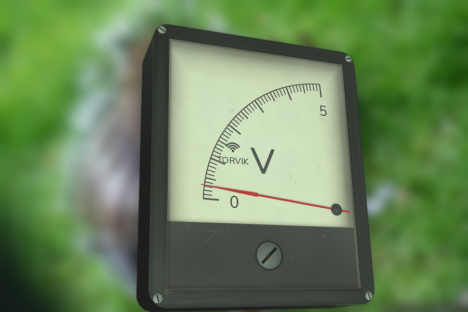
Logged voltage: 0.3 V
